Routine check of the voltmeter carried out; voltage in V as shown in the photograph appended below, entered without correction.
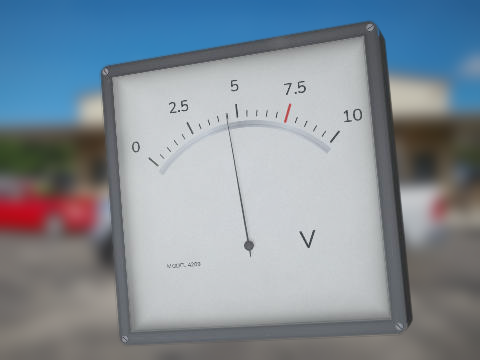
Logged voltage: 4.5 V
